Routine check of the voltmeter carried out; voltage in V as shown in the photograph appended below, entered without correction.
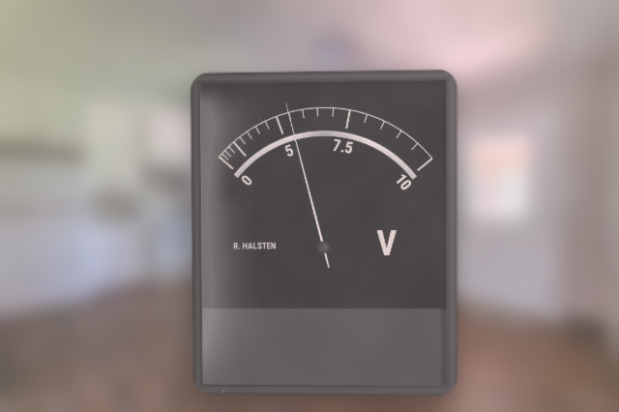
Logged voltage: 5.5 V
